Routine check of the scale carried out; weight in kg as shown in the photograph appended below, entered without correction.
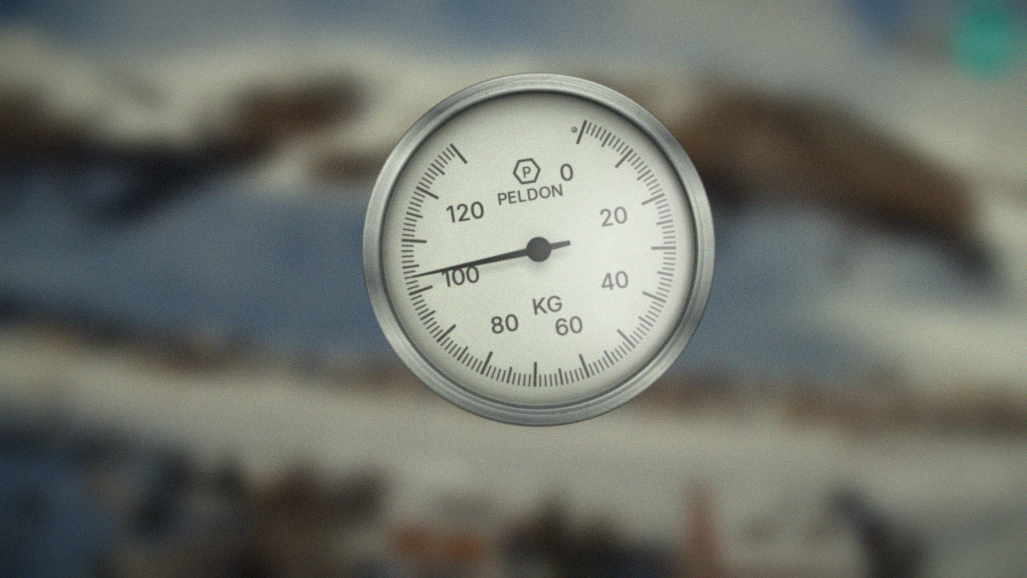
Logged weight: 103 kg
